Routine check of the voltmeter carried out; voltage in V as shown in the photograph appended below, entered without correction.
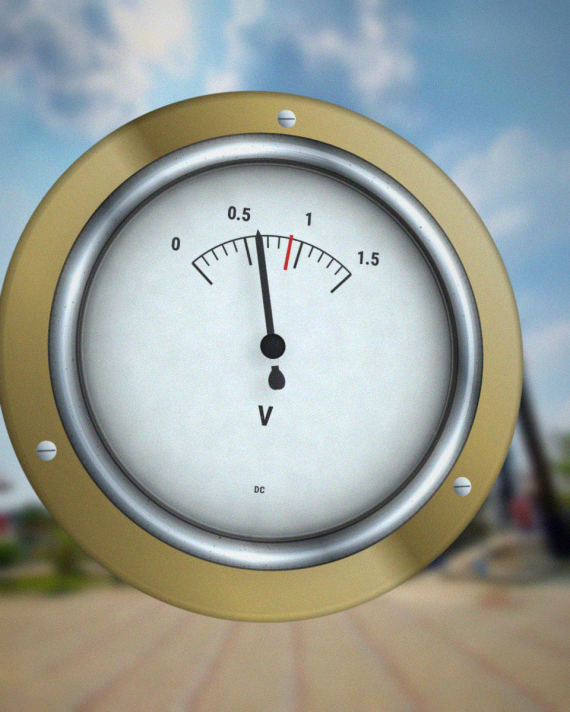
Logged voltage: 0.6 V
